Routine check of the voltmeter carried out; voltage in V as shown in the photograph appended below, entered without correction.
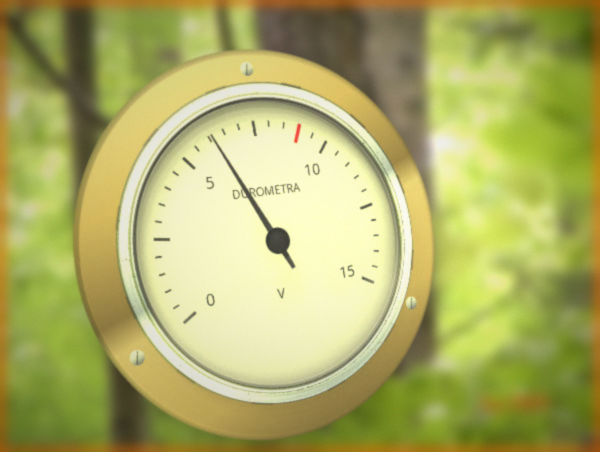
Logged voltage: 6 V
